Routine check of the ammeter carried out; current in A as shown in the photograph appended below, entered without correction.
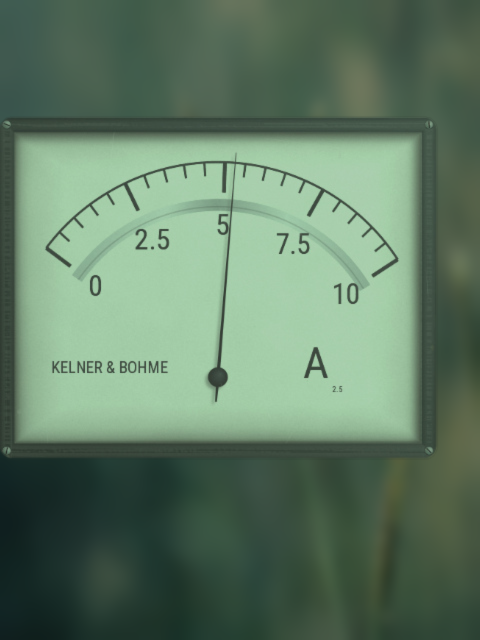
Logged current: 5.25 A
